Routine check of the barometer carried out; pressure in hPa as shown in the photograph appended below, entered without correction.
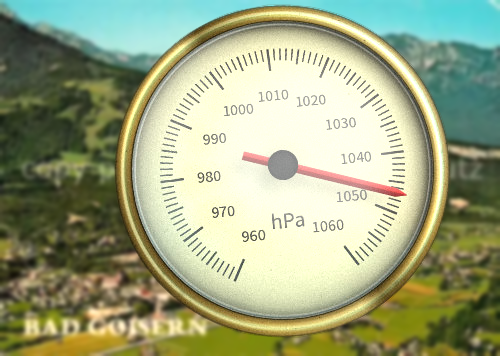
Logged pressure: 1047 hPa
